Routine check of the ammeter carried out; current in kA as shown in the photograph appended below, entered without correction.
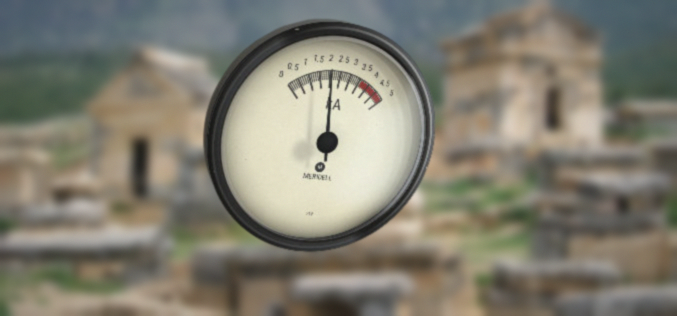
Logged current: 2 kA
